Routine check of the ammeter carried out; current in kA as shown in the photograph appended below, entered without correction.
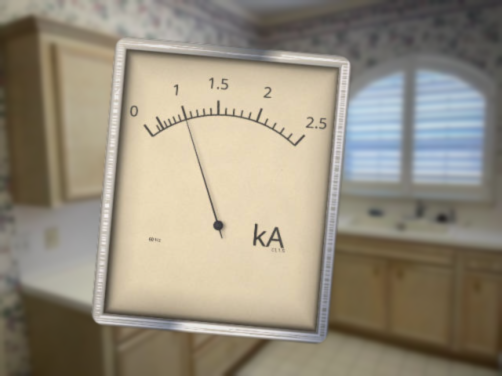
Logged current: 1 kA
